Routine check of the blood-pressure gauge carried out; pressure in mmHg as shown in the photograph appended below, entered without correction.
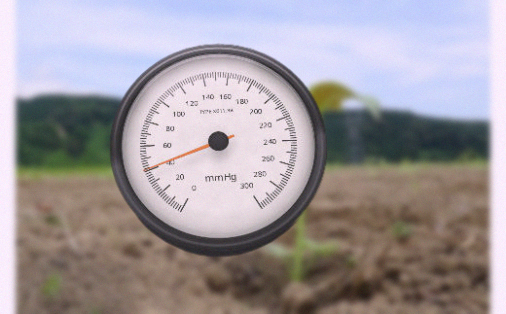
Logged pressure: 40 mmHg
